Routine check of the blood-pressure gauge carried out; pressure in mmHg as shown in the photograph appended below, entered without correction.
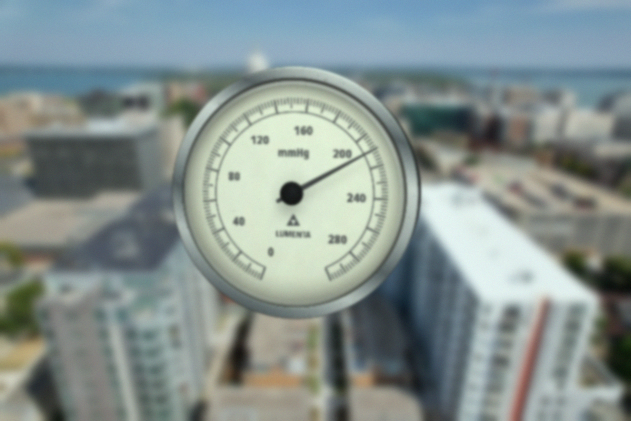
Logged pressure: 210 mmHg
